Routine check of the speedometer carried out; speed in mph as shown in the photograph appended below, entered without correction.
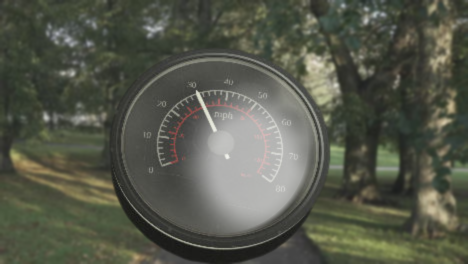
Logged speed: 30 mph
